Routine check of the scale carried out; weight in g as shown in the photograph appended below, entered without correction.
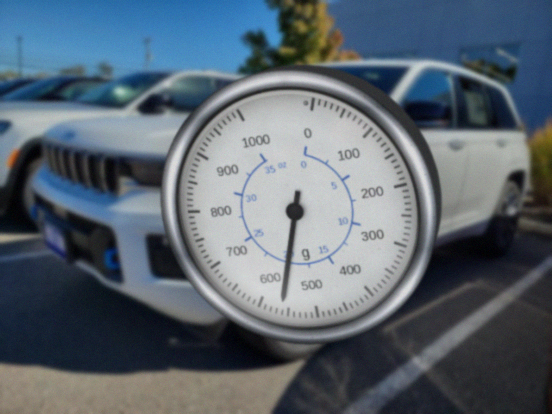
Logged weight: 560 g
